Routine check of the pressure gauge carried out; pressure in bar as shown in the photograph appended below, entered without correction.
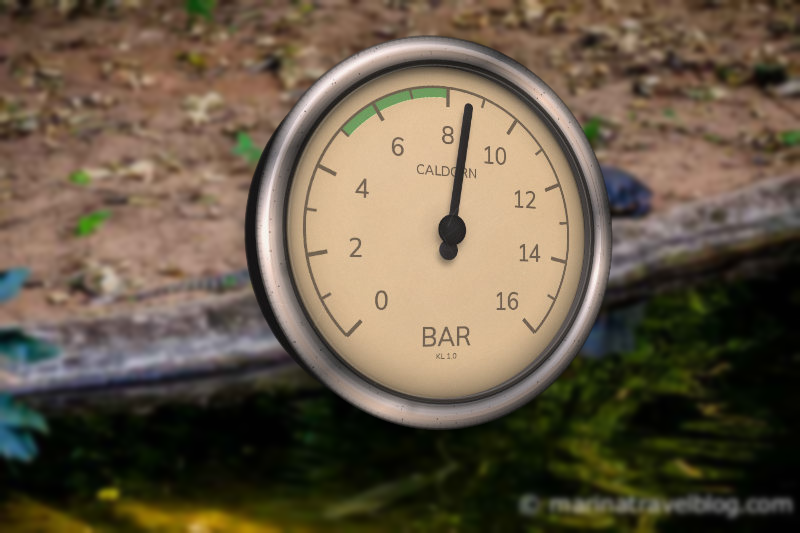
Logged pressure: 8.5 bar
